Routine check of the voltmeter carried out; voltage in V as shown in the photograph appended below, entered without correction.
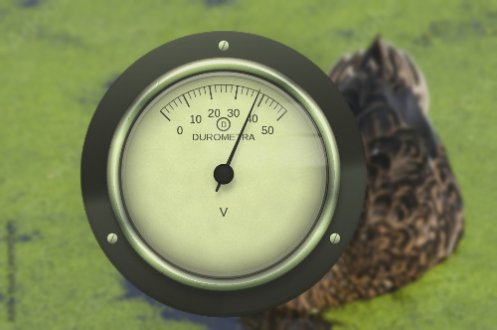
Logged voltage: 38 V
